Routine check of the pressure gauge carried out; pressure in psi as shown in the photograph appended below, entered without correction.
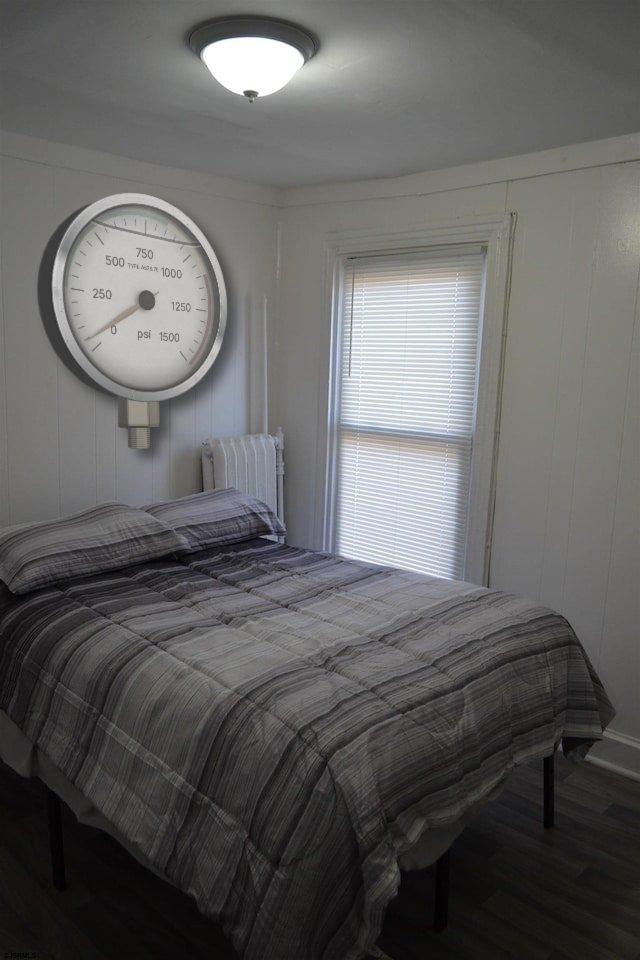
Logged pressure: 50 psi
